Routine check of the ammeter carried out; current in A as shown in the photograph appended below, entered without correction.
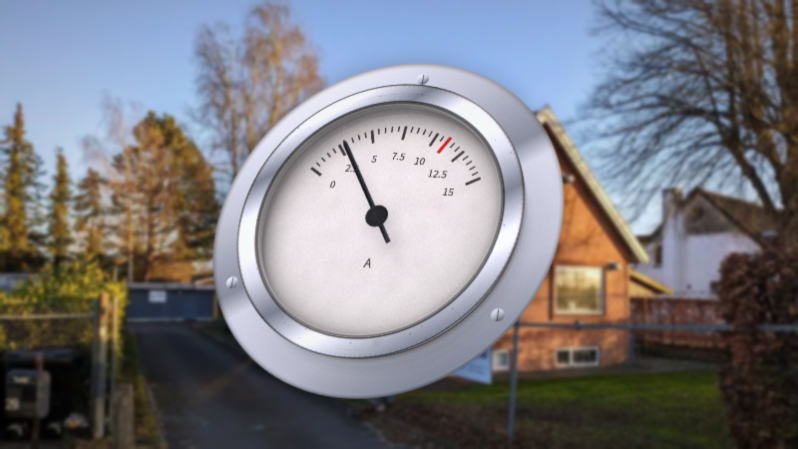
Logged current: 3 A
